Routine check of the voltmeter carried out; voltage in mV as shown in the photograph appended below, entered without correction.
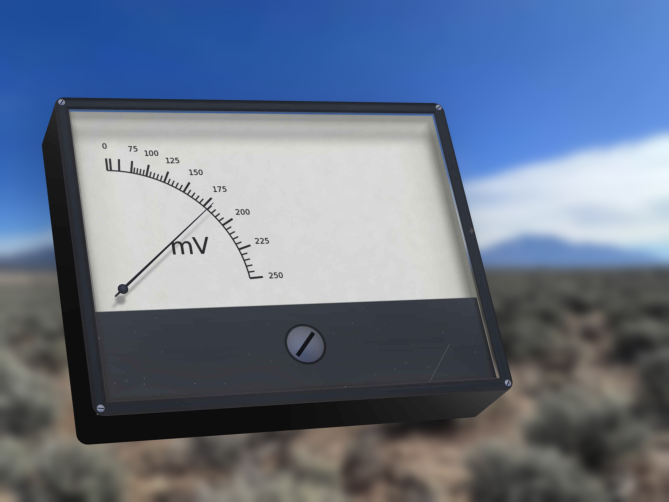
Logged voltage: 180 mV
